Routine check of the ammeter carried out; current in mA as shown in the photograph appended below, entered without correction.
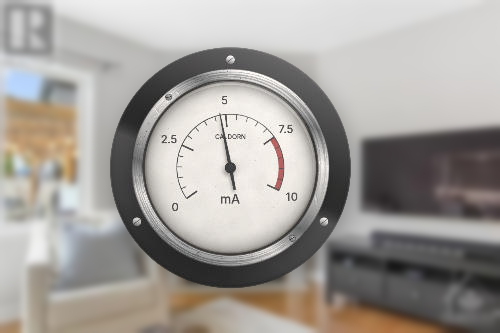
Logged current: 4.75 mA
